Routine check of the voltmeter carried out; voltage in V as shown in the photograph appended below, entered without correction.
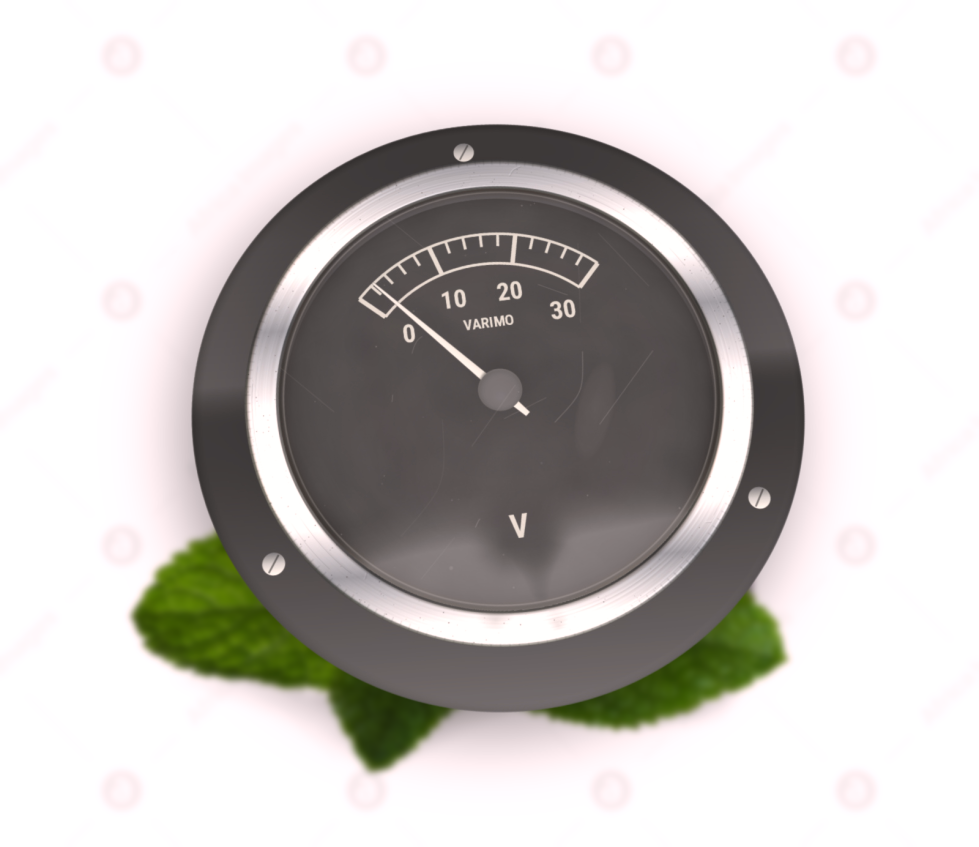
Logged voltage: 2 V
